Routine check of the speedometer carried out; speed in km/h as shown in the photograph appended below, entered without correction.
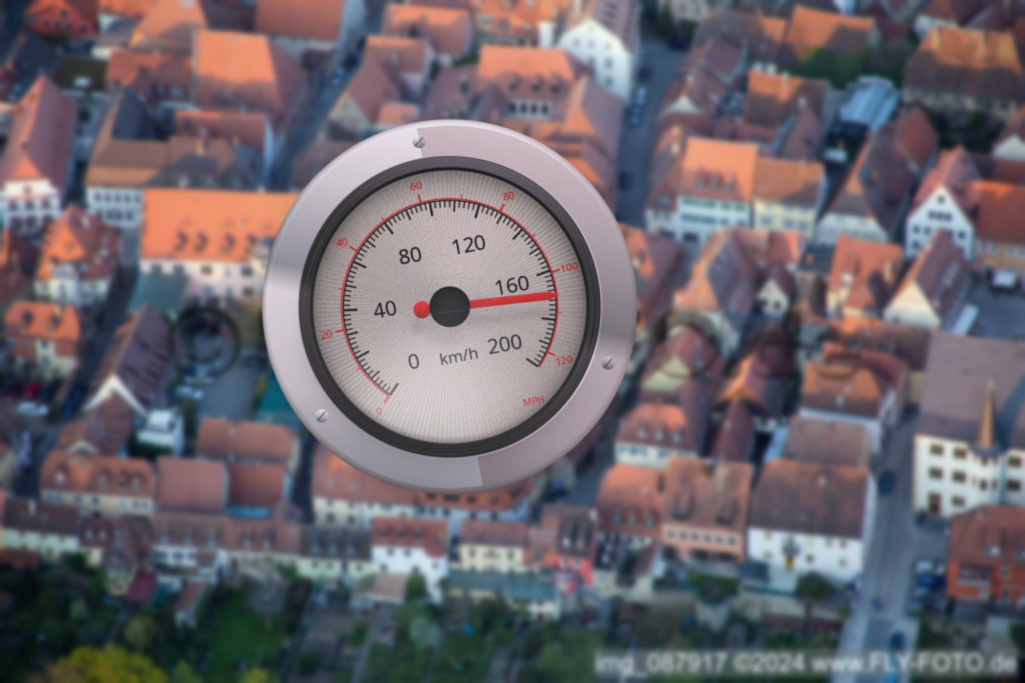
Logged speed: 170 km/h
